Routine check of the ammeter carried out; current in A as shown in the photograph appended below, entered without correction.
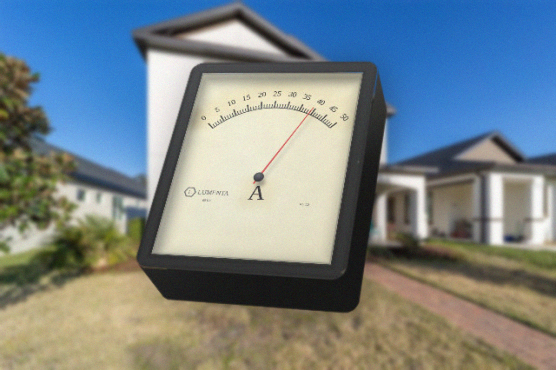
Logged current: 40 A
